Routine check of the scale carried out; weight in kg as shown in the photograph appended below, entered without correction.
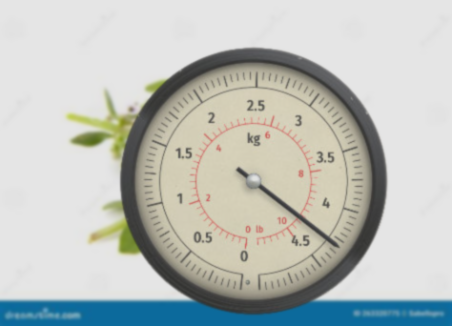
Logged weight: 4.3 kg
